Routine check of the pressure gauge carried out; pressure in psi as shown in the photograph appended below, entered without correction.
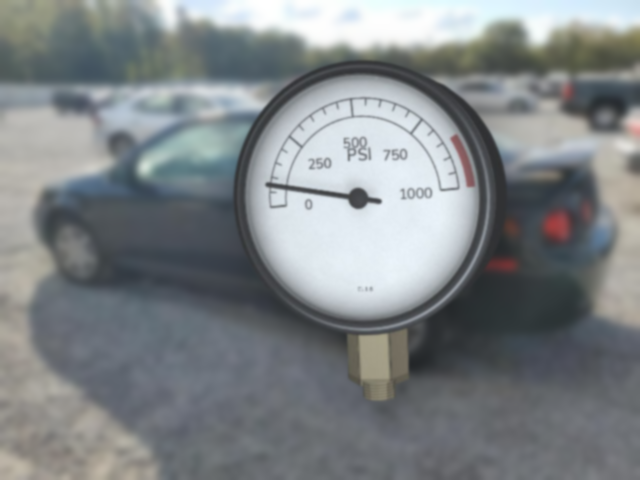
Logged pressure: 75 psi
